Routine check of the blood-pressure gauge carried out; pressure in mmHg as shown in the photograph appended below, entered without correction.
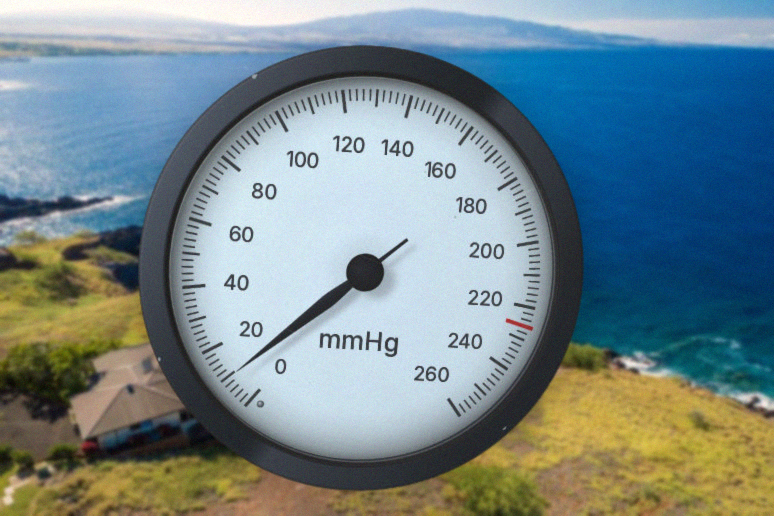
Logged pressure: 10 mmHg
